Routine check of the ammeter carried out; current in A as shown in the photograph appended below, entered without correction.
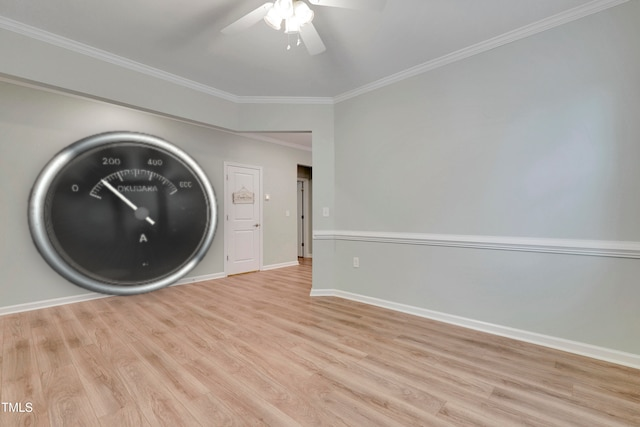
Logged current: 100 A
